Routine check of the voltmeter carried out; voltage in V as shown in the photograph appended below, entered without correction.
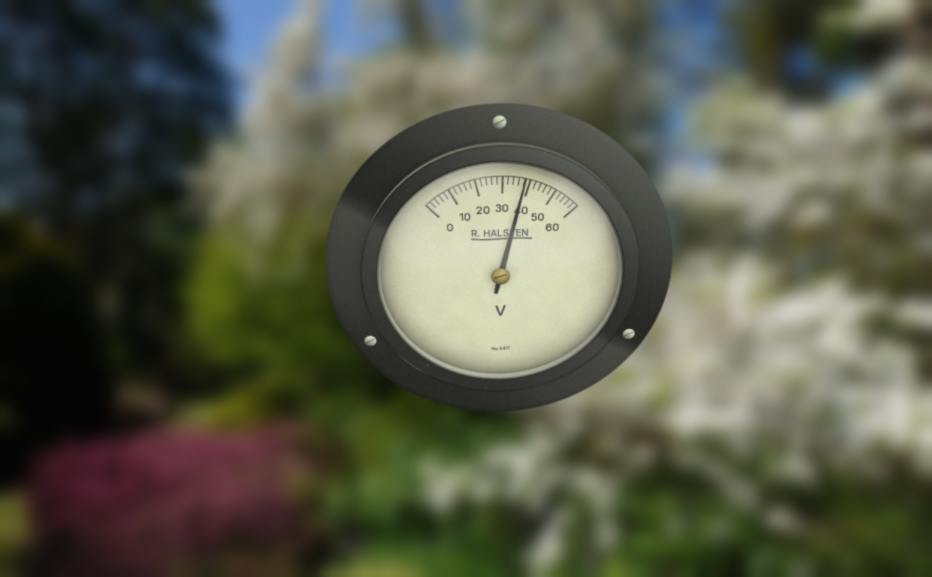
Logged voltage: 38 V
